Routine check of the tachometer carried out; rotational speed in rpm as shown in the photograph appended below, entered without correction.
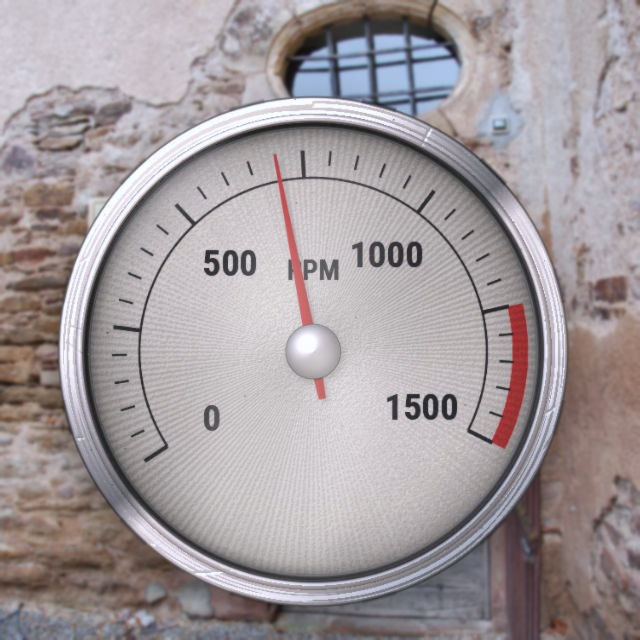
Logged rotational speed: 700 rpm
